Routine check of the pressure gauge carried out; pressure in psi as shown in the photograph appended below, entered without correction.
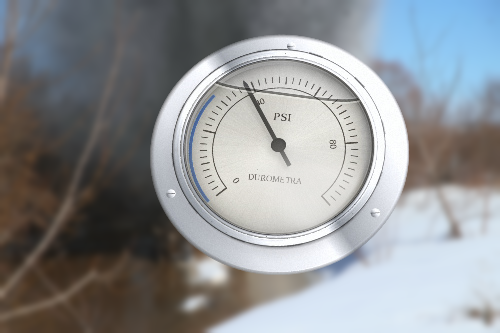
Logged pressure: 38 psi
